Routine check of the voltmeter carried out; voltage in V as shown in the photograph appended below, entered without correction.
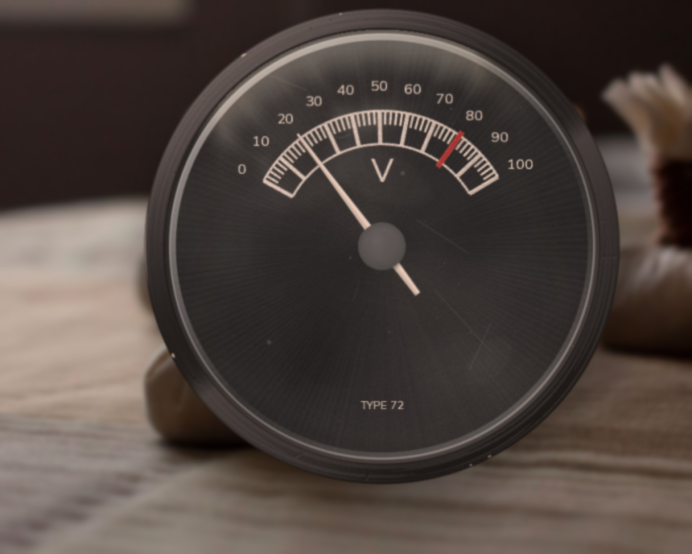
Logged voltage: 20 V
